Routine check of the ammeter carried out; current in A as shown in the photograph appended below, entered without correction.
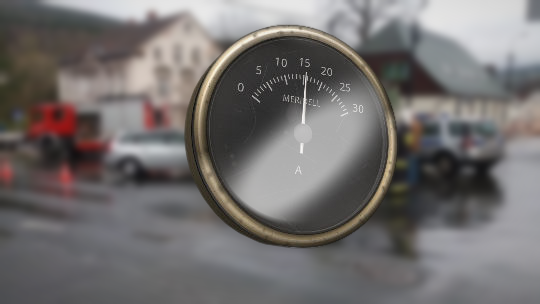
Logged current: 15 A
